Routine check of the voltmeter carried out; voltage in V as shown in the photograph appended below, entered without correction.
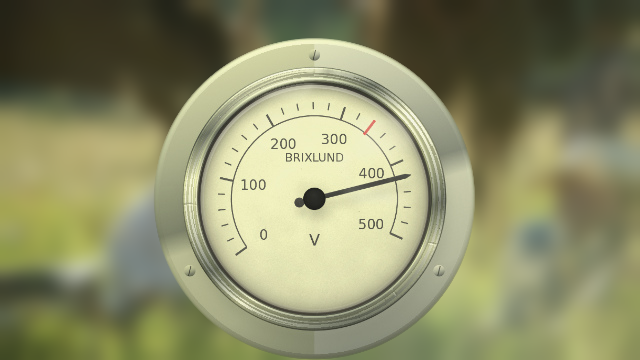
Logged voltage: 420 V
